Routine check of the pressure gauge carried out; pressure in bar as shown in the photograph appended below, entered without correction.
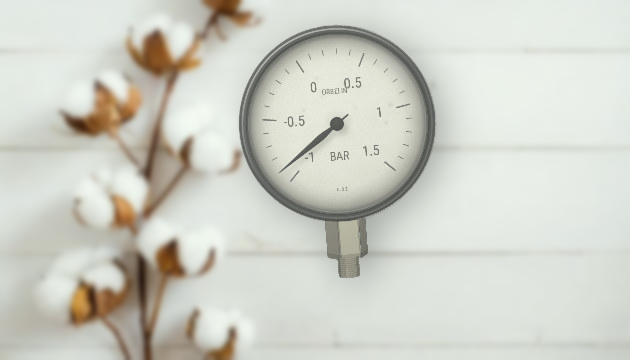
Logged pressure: -0.9 bar
